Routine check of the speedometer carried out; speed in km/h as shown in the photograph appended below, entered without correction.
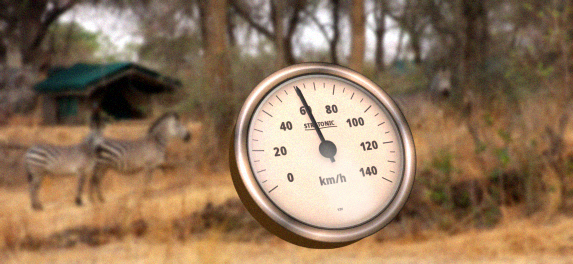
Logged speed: 60 km/h
